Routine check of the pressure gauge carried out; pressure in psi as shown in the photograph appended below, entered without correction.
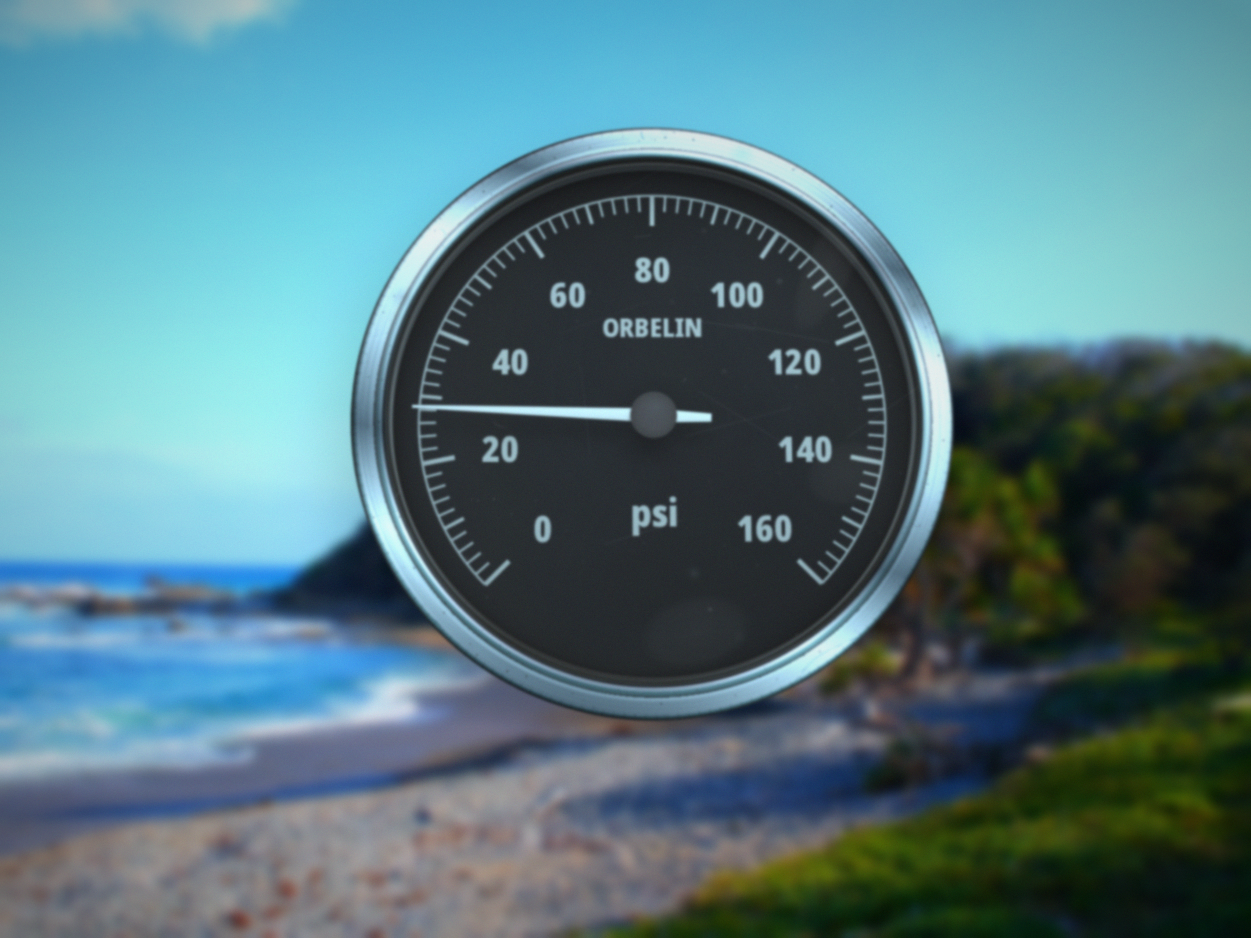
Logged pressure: 28 psi
